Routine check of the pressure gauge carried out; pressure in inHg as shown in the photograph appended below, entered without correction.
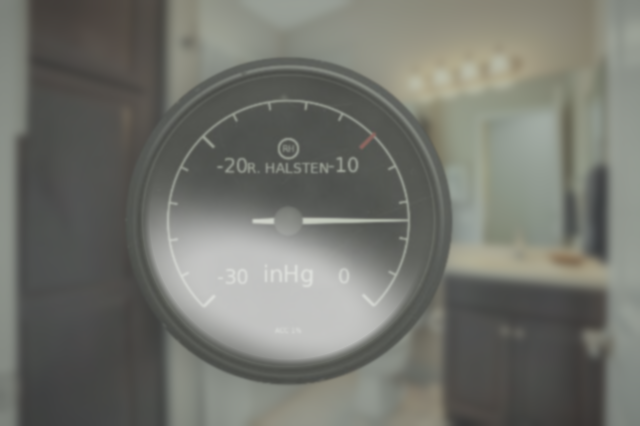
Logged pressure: -5 inHg
